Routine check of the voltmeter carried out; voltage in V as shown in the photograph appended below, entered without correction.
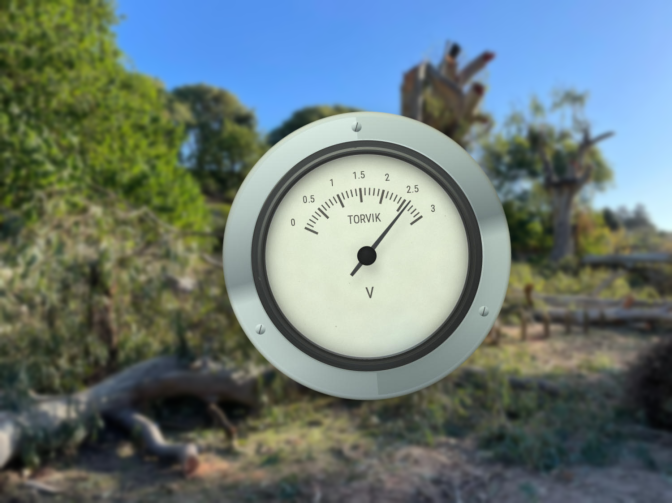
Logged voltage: 2.6 V
